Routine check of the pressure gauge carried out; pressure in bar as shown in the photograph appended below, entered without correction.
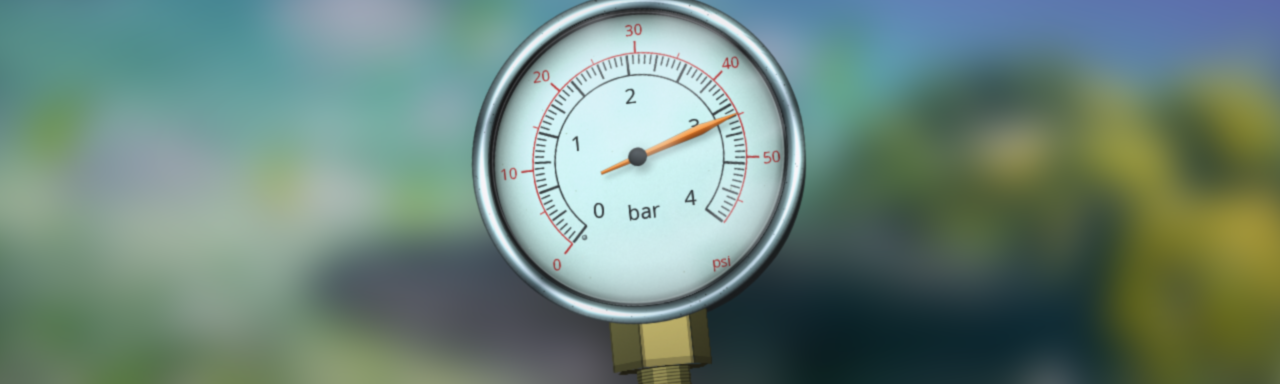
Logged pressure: 3.1 bar
